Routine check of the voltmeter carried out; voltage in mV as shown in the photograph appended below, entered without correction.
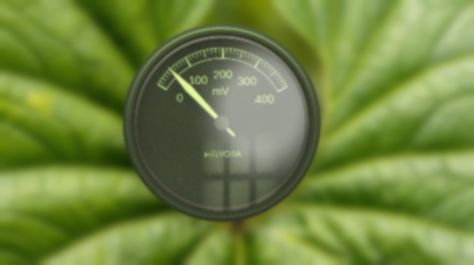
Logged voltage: 50 mV
